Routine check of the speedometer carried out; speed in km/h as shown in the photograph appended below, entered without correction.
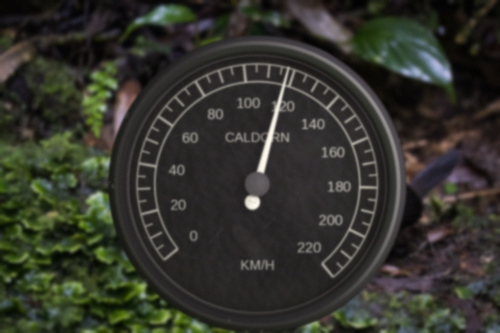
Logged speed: 117.5 km/h
